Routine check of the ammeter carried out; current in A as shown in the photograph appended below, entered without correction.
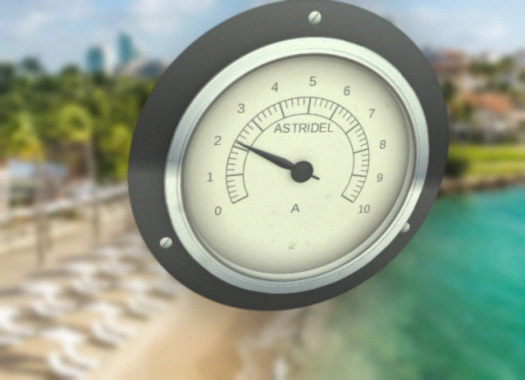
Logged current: 2.2 A
